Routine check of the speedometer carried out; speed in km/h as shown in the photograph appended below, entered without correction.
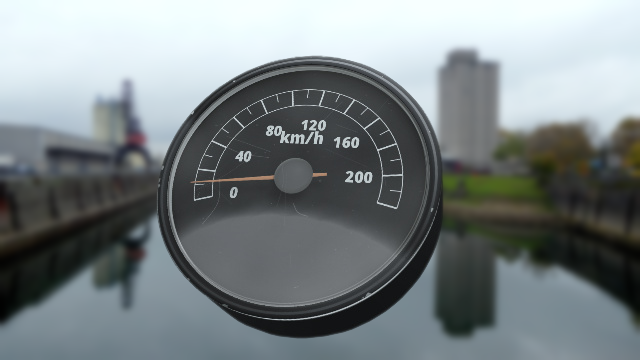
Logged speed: 10 km/h
